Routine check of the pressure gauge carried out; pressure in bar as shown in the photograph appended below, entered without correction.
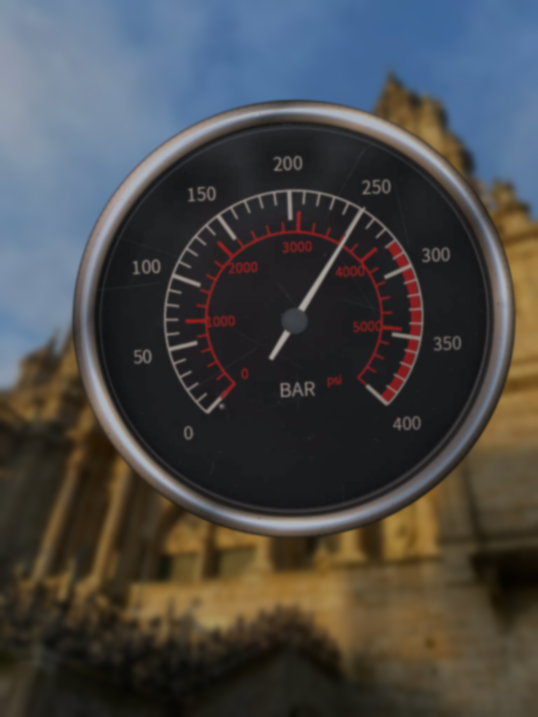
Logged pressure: 250 bar
